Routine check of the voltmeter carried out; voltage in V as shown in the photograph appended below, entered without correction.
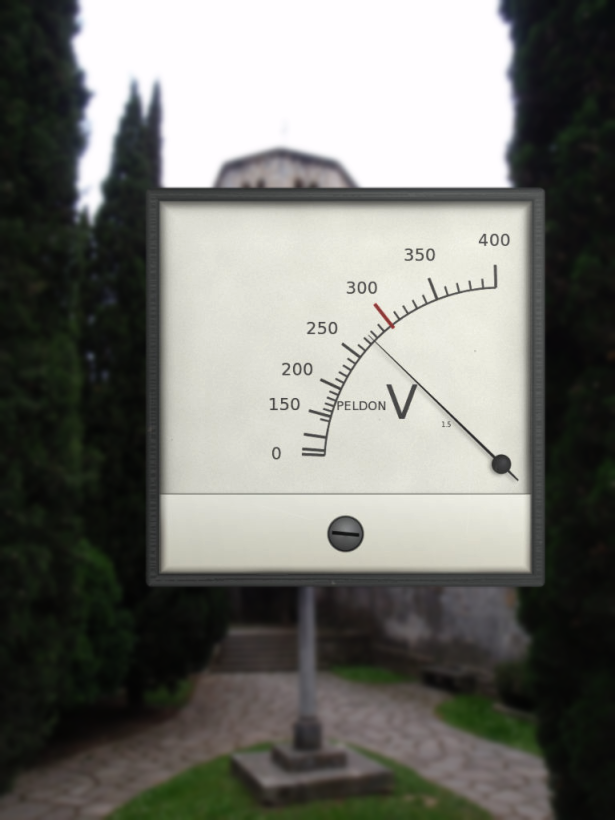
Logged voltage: 275 V
